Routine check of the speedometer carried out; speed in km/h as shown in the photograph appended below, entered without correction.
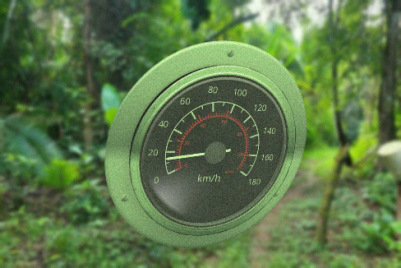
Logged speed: 15 km/h
